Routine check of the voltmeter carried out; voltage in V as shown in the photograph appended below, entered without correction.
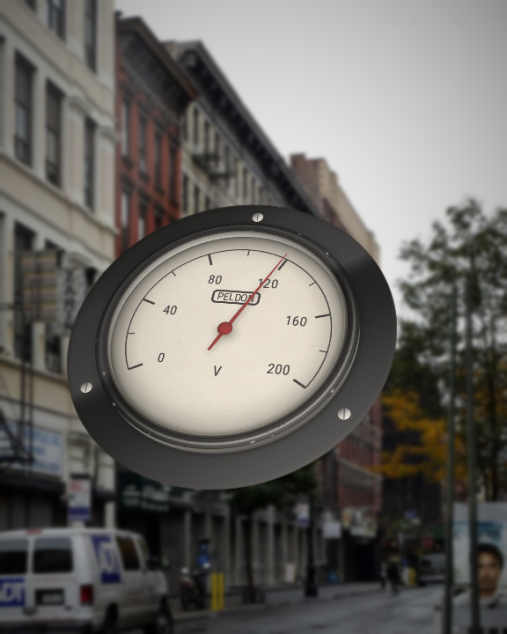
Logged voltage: 120 V
